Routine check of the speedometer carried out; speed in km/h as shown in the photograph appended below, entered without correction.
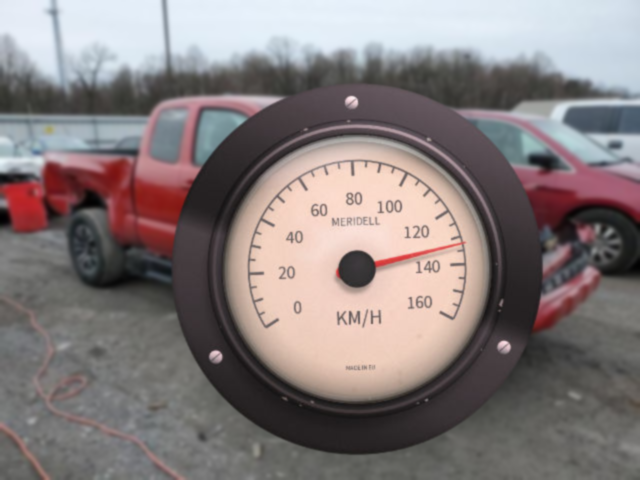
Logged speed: 132.5 km/h
